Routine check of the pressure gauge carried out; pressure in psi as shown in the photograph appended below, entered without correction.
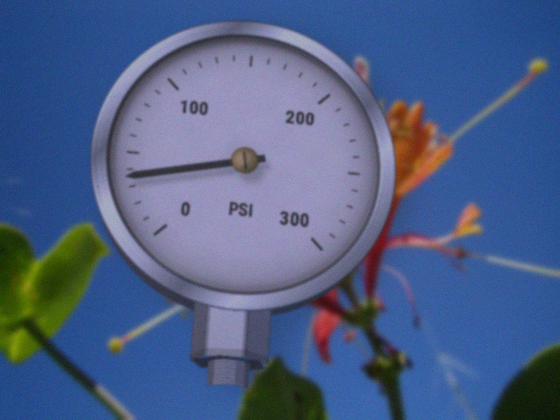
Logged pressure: 35 psi
